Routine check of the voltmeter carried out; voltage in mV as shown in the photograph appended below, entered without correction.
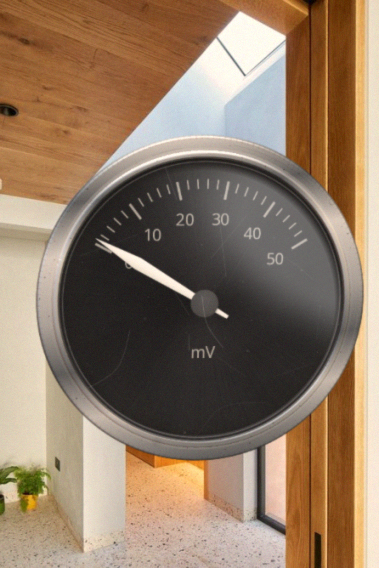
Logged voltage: 1 mV
